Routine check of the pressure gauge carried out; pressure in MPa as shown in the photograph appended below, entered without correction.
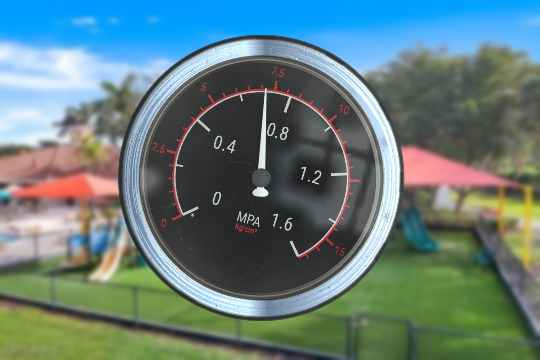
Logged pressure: 0.7 MPa
